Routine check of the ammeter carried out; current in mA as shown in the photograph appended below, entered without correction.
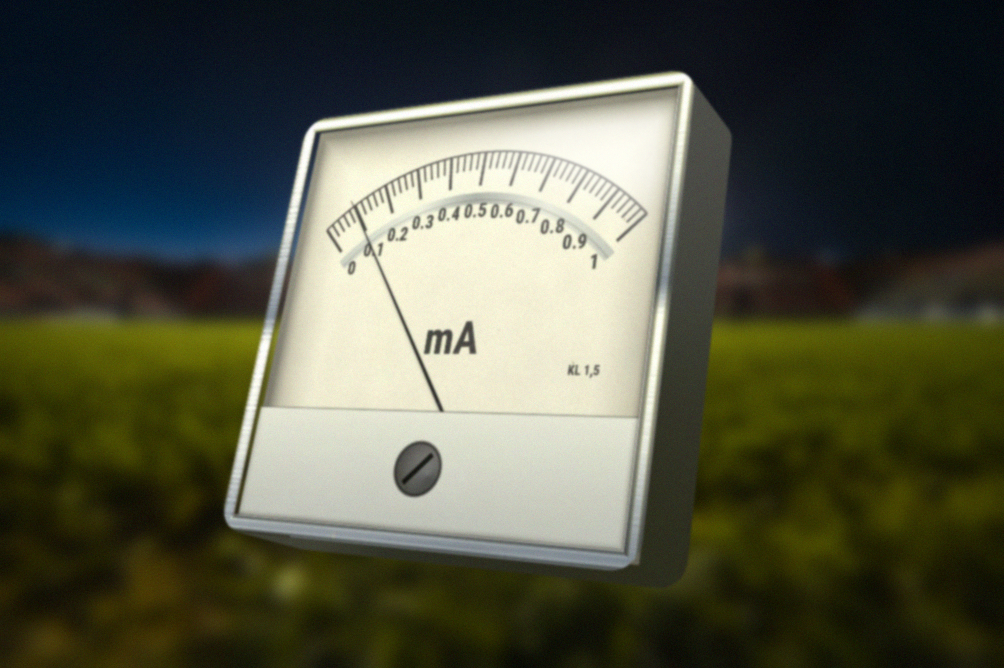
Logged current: 0.1 mA
